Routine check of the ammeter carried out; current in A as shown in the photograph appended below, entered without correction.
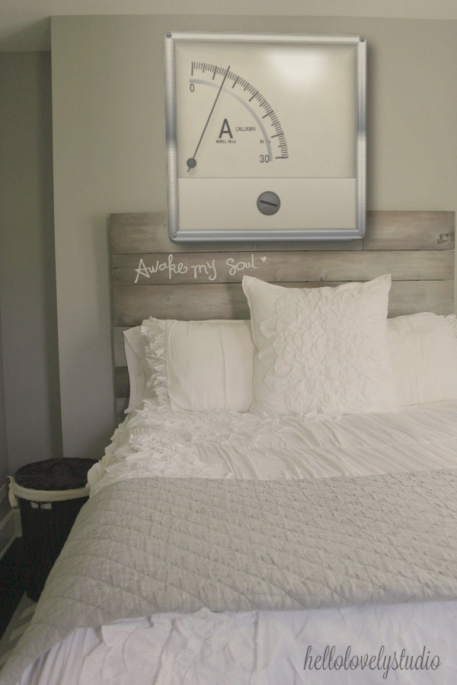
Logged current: 7.5 A
